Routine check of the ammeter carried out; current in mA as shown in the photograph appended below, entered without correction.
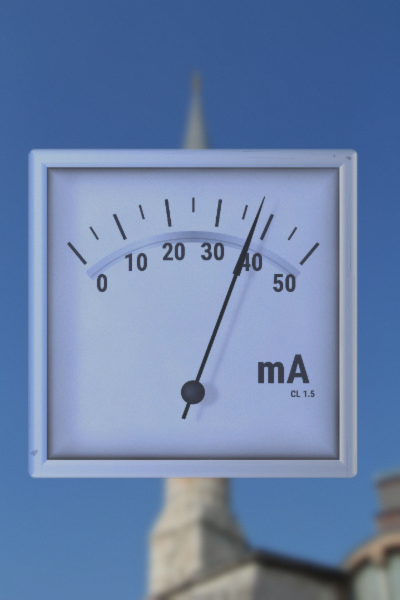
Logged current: 37.5 mA
